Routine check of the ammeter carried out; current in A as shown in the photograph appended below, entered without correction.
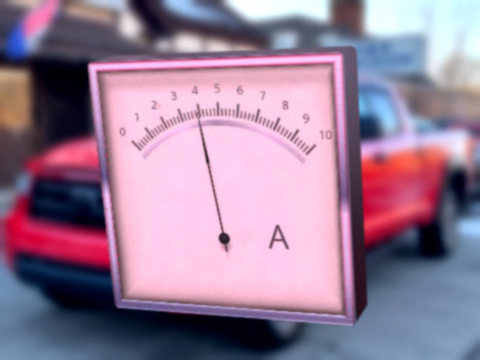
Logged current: 4 A
